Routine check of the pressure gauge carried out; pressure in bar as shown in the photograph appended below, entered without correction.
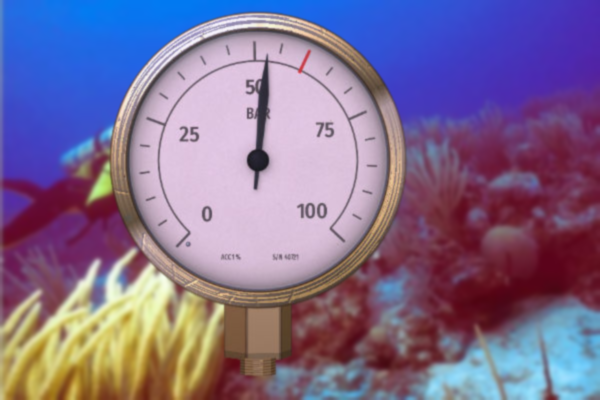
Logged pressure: 52.5 bar
